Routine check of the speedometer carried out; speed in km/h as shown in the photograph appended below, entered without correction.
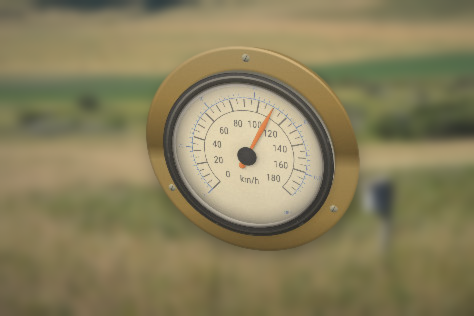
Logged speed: 110 km/h
